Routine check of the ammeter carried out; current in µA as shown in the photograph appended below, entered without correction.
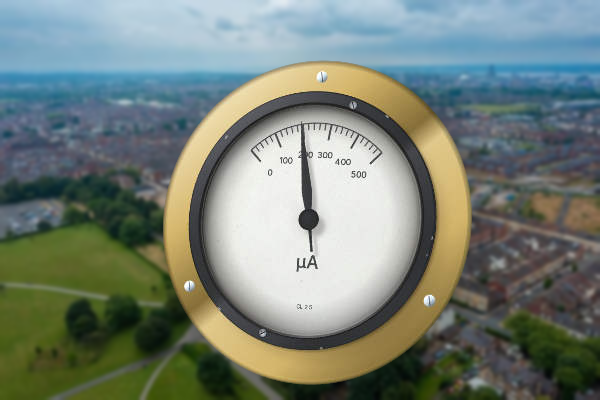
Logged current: 200 µA
